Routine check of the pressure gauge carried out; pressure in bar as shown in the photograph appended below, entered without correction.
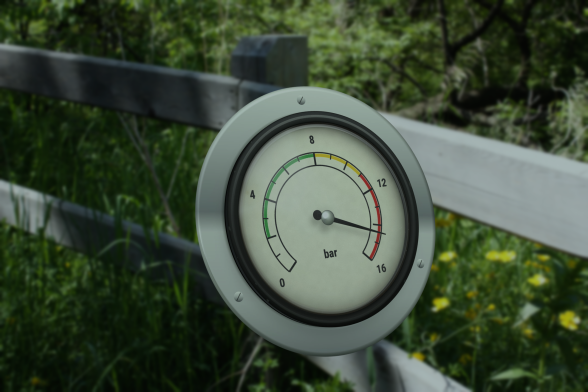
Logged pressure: 14.5 bar
